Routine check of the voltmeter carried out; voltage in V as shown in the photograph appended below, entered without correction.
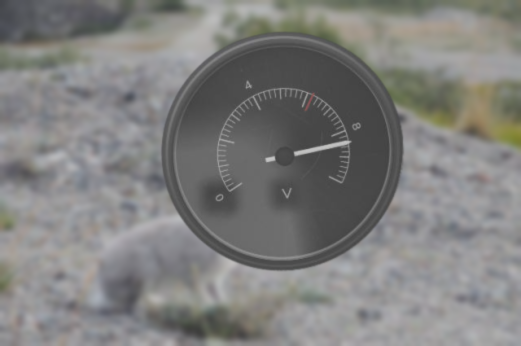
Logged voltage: 8.4 V
